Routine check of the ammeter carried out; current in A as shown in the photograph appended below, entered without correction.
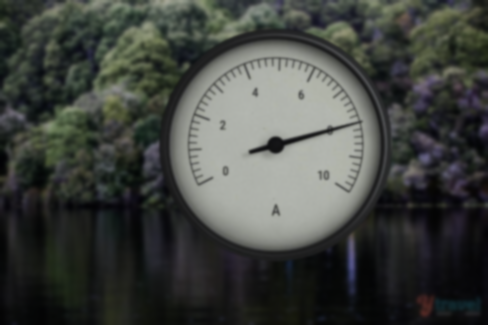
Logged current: 8 A
